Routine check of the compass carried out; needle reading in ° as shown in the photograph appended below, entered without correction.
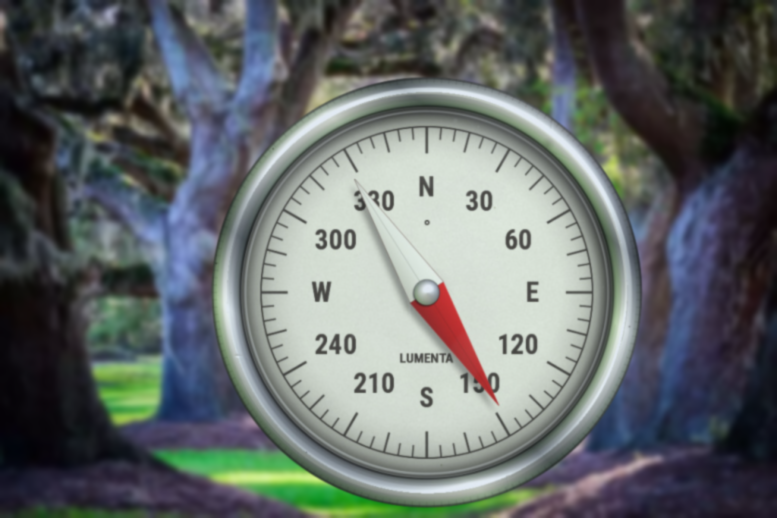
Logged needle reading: 147.5 °
